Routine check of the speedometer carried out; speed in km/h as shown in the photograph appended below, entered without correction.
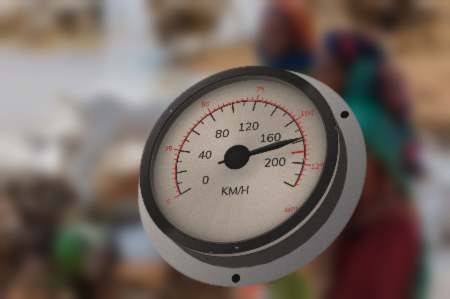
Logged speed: 180 km/h
